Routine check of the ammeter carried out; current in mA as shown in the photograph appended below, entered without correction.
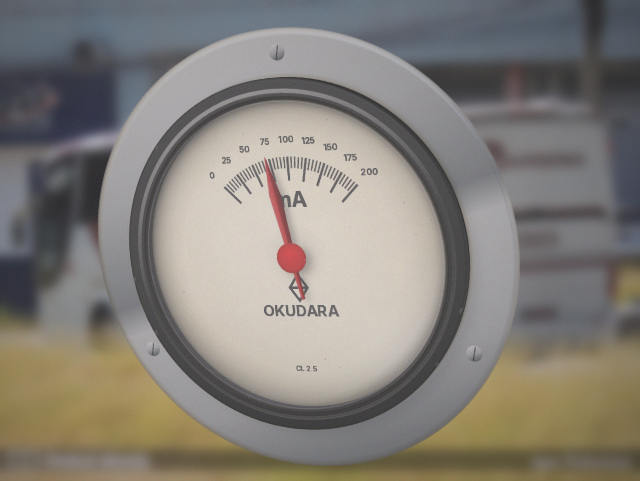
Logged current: 75 mA
